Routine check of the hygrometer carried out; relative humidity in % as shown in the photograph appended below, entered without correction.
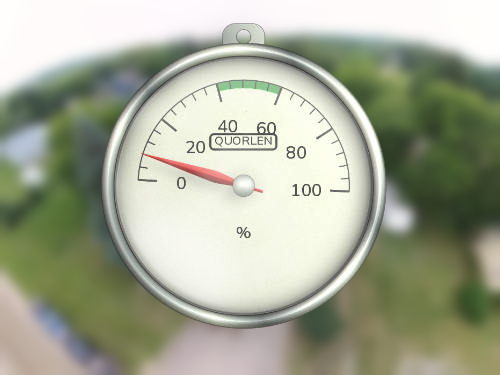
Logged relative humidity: 8 %
